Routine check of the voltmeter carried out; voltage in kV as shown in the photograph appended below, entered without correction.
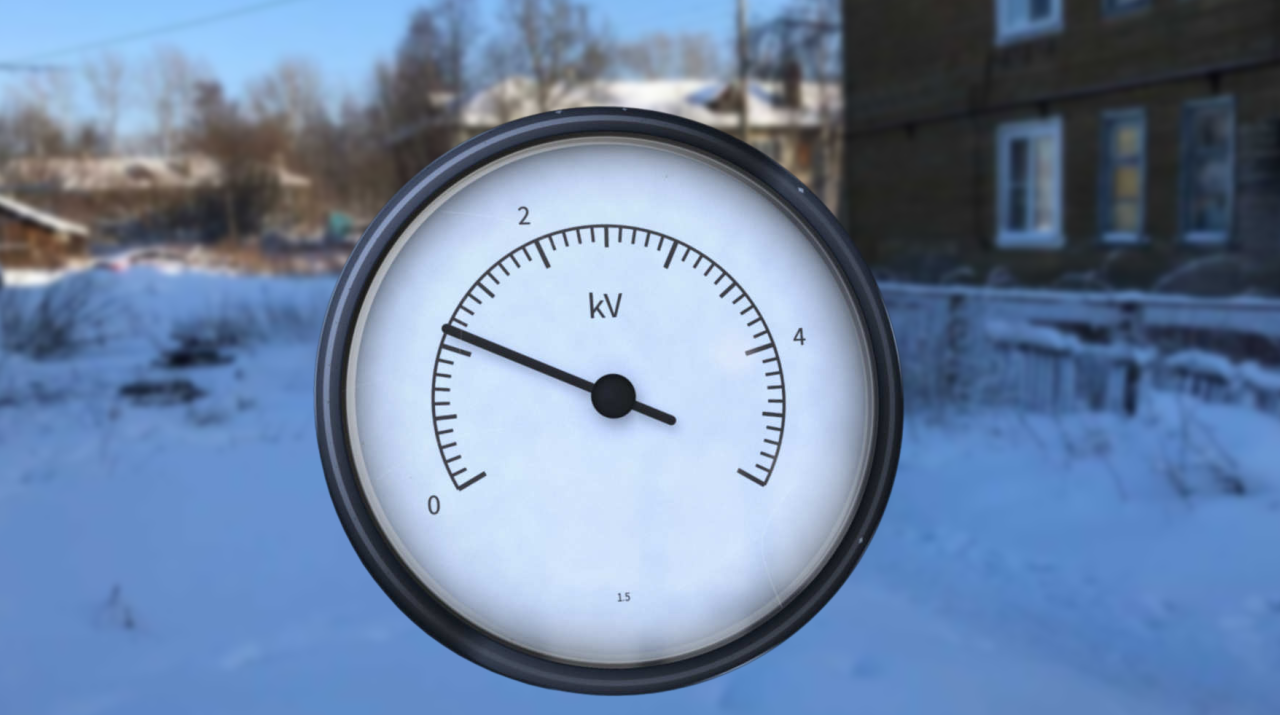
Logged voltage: 1.1 kV
